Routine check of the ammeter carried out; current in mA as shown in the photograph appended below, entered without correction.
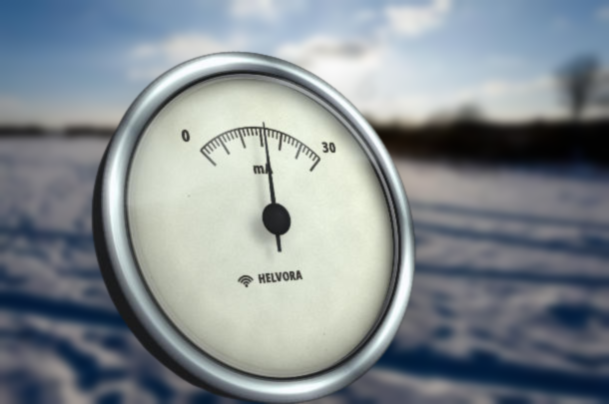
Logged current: 15 mA
